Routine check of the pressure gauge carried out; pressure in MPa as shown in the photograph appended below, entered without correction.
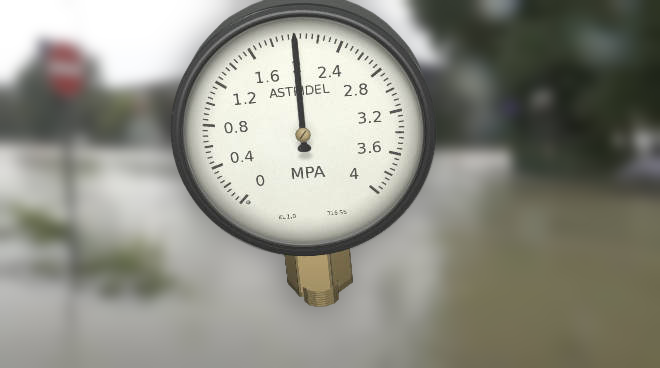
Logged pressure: 2 MPa
